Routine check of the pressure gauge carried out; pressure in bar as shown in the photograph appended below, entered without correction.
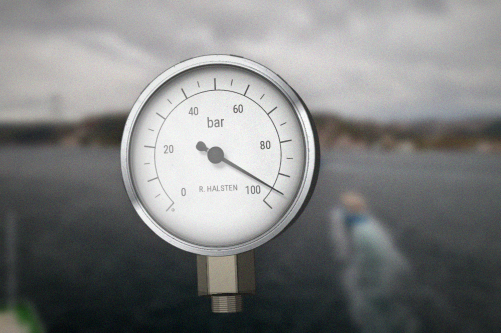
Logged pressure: 95 bar
